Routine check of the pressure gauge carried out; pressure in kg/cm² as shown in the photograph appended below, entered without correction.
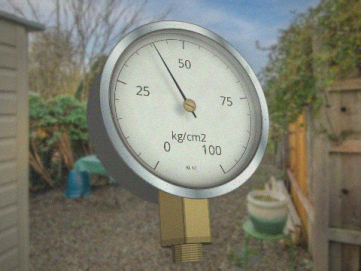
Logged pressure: 40 kg/cm²
